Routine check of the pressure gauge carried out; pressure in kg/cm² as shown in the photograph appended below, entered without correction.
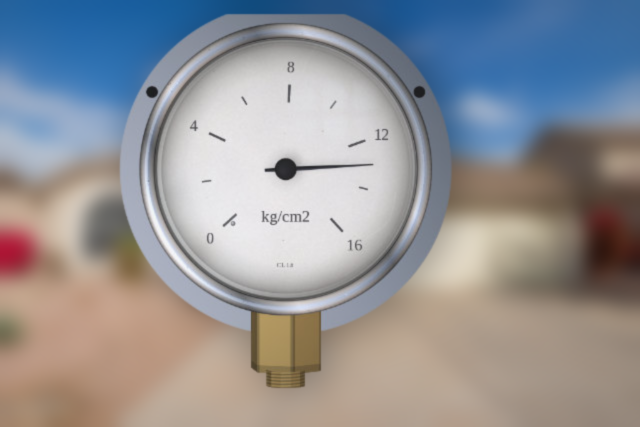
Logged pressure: 13 kg/cm²
